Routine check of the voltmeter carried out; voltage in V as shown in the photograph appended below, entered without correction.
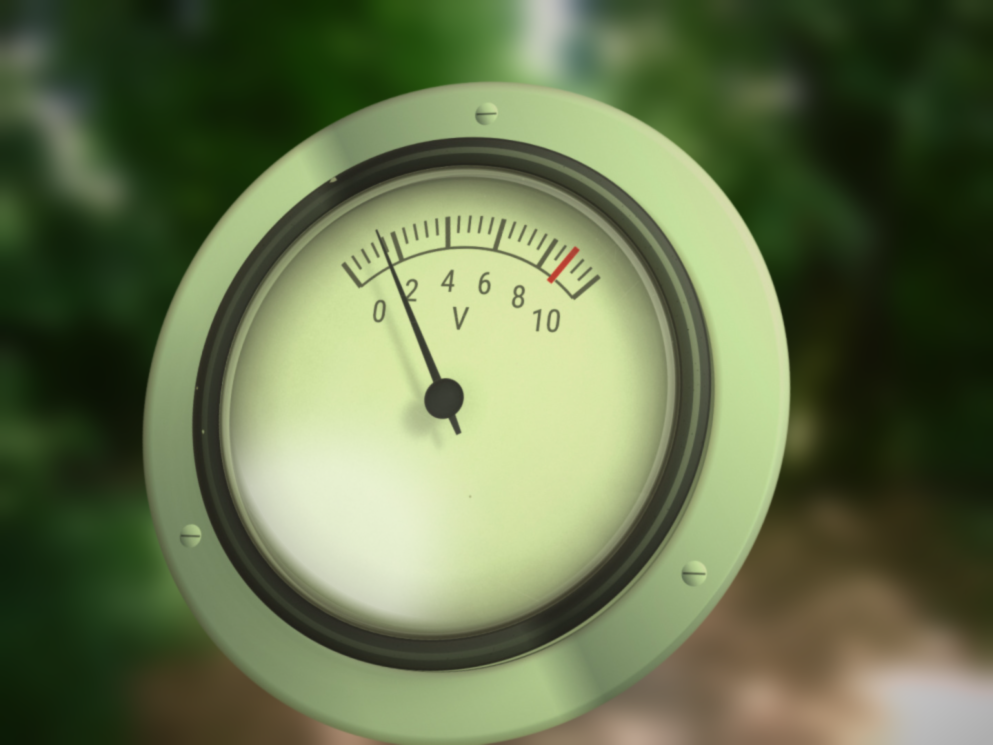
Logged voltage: 1.6 V
